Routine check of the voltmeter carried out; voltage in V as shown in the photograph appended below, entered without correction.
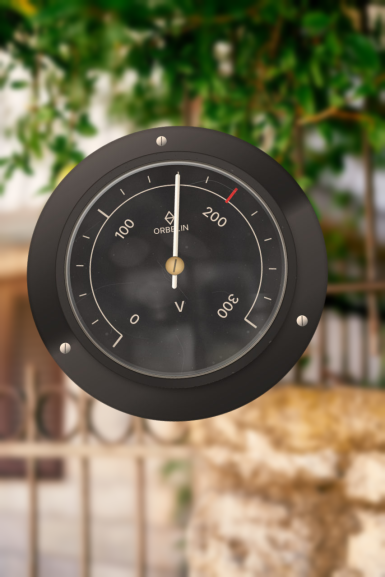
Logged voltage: 160 V
